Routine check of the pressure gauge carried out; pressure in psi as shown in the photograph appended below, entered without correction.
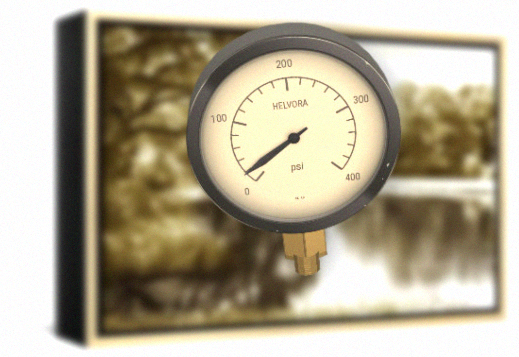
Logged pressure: 20 psi
